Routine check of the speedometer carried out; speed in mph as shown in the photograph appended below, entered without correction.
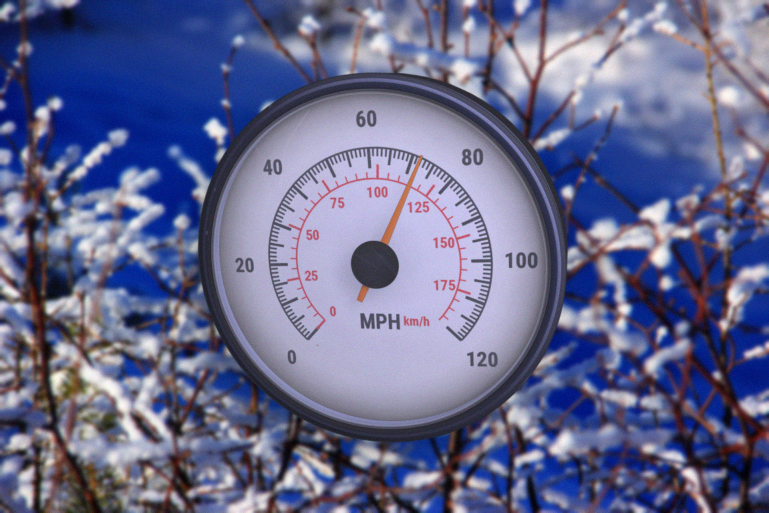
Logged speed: 72 mph
